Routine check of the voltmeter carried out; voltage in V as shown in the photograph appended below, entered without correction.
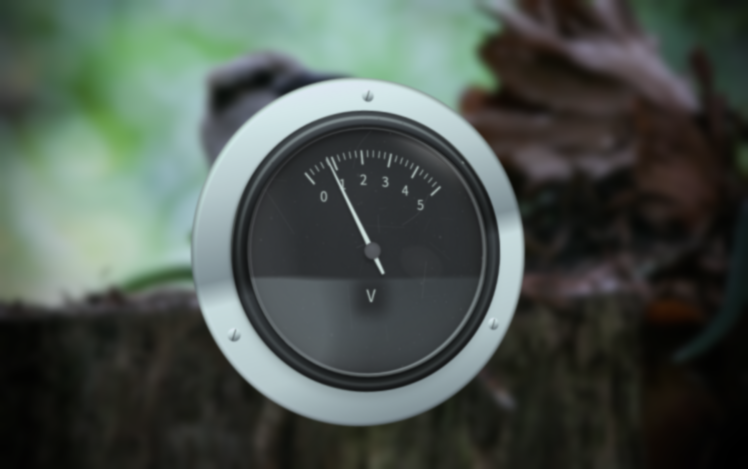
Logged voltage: 0.8 V
